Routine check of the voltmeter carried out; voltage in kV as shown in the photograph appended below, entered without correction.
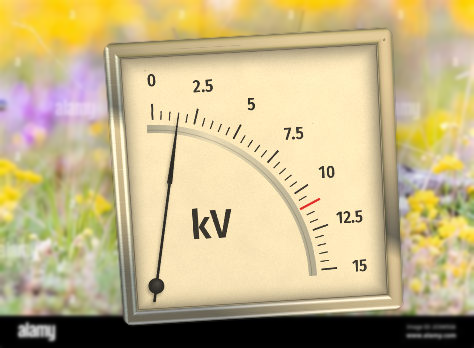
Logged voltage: 1.5 kV
